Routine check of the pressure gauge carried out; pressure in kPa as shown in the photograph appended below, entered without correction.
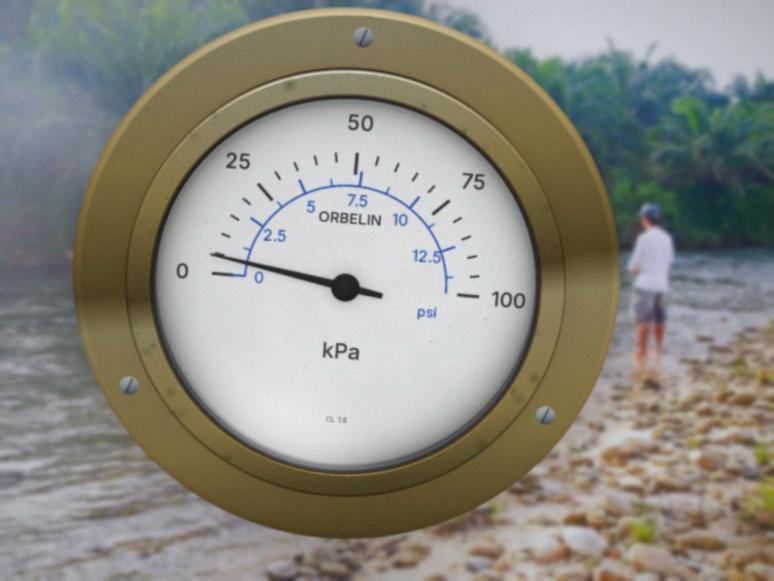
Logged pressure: 5 kPa
